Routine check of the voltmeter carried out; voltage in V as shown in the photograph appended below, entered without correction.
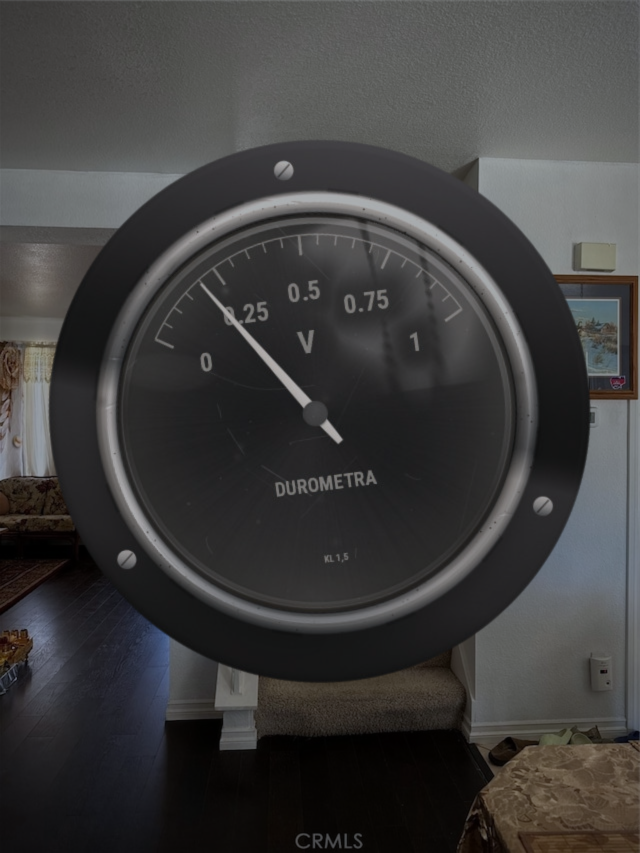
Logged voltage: 0.2 V
